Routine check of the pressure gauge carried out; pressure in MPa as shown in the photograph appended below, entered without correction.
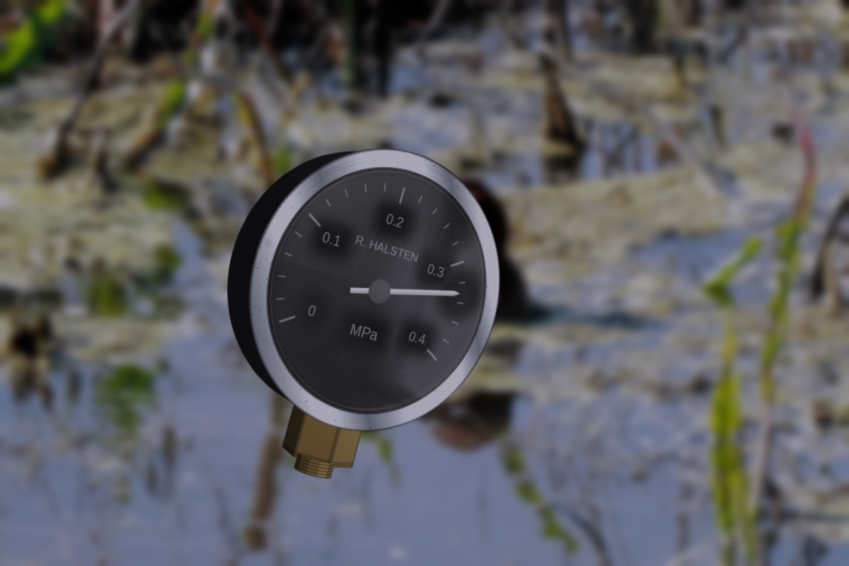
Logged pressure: 0.33 MPa
